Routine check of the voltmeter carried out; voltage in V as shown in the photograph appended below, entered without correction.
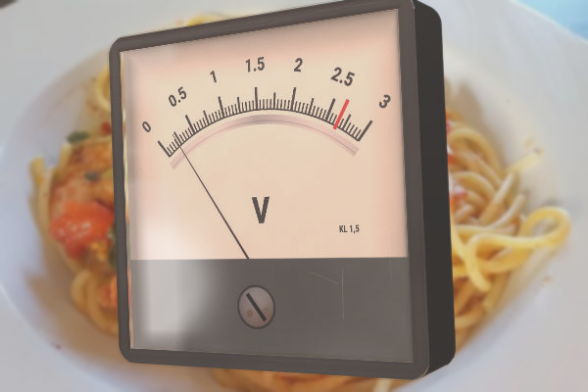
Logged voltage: 0.25 V
